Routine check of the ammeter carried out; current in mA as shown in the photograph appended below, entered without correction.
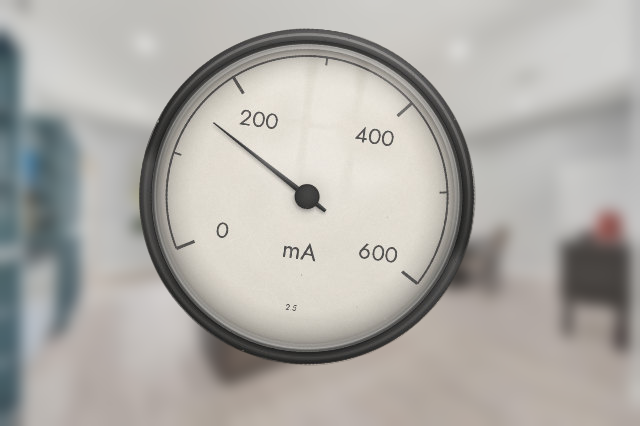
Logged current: 150 mA
